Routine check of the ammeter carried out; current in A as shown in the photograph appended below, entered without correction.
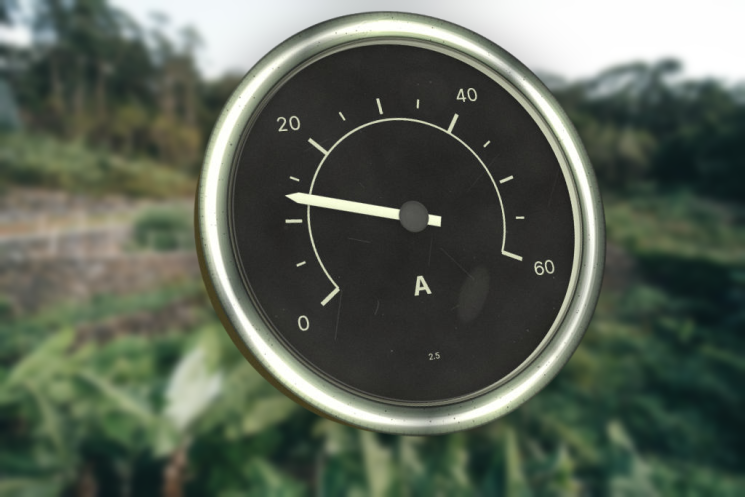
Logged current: 12.5 A
